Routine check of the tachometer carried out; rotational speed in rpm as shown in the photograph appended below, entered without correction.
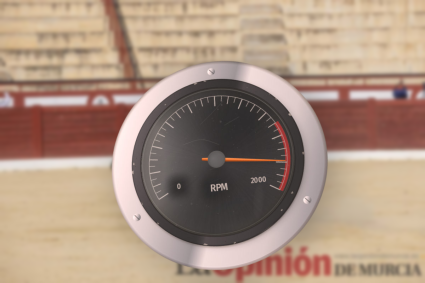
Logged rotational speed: 1800 rpm
